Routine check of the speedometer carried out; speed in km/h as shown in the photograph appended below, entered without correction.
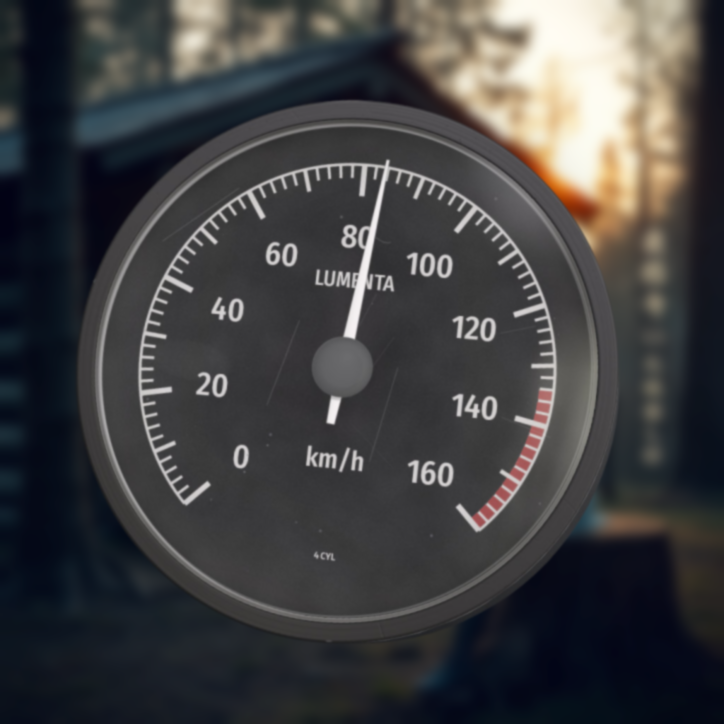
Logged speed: 84 km/h
